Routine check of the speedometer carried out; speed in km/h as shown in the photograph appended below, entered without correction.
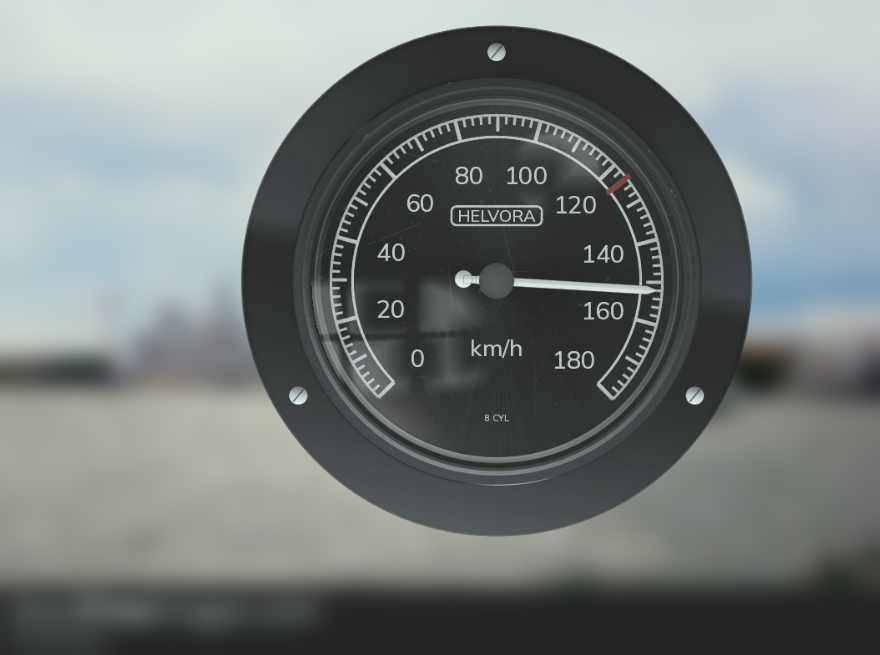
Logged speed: 152 km/h
